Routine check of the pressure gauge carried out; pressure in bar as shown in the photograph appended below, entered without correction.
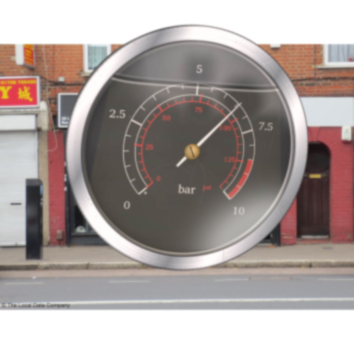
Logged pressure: 6.5 bar
